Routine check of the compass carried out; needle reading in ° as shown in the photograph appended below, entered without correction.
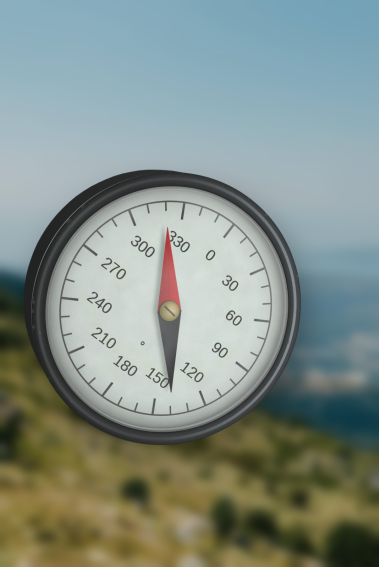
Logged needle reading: 320 °
